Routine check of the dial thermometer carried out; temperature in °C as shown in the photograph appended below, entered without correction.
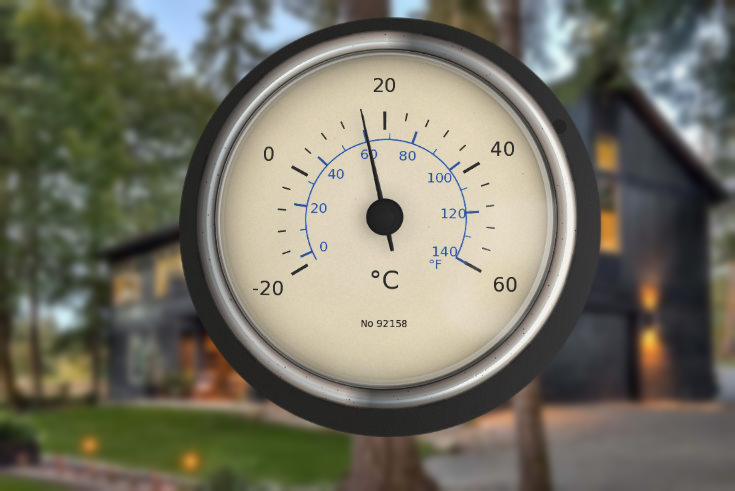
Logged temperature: 16 °C
